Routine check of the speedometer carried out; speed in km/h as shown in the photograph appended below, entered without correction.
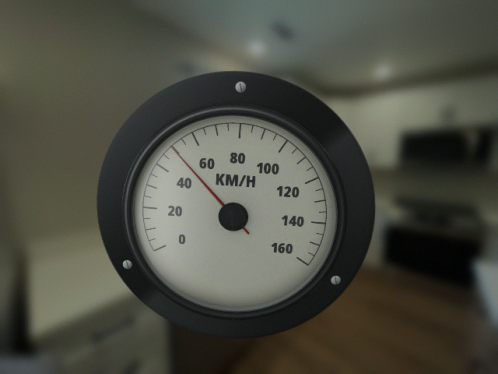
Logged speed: 50 km/h
